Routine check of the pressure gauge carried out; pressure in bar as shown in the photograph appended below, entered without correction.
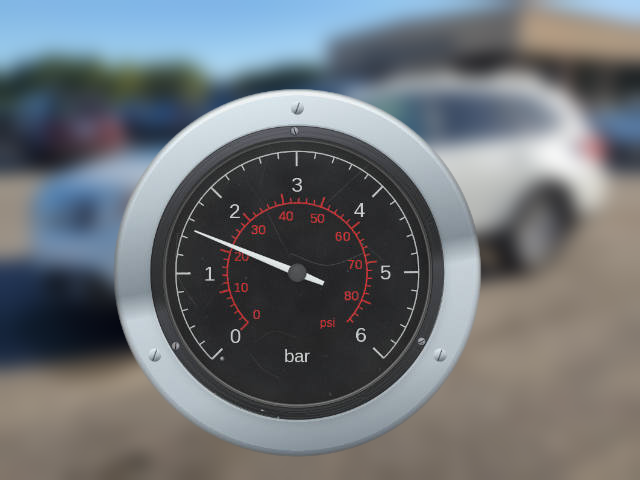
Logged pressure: 1.5 bar
